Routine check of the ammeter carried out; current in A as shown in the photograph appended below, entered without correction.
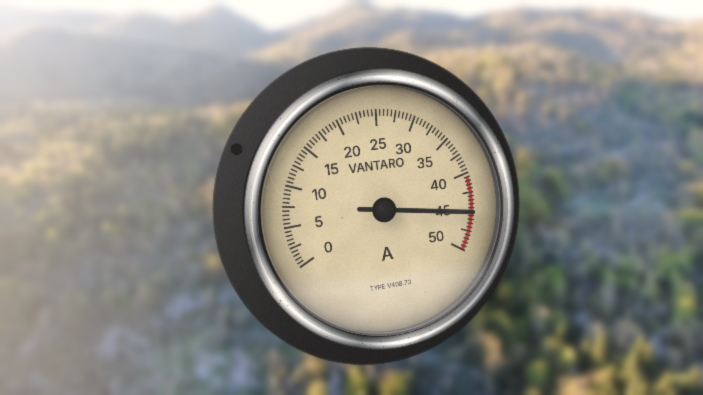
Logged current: 45 A
